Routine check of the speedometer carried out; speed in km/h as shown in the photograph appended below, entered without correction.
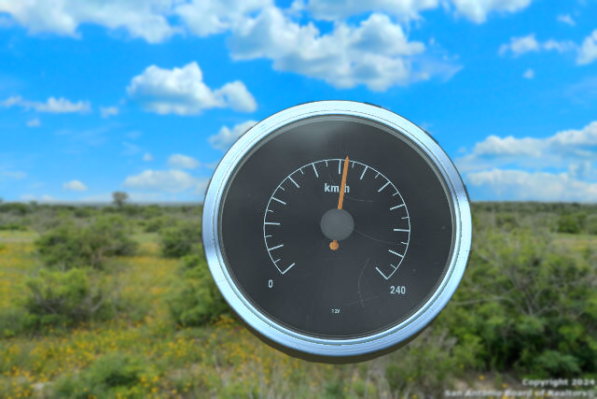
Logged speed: 125 km/h
